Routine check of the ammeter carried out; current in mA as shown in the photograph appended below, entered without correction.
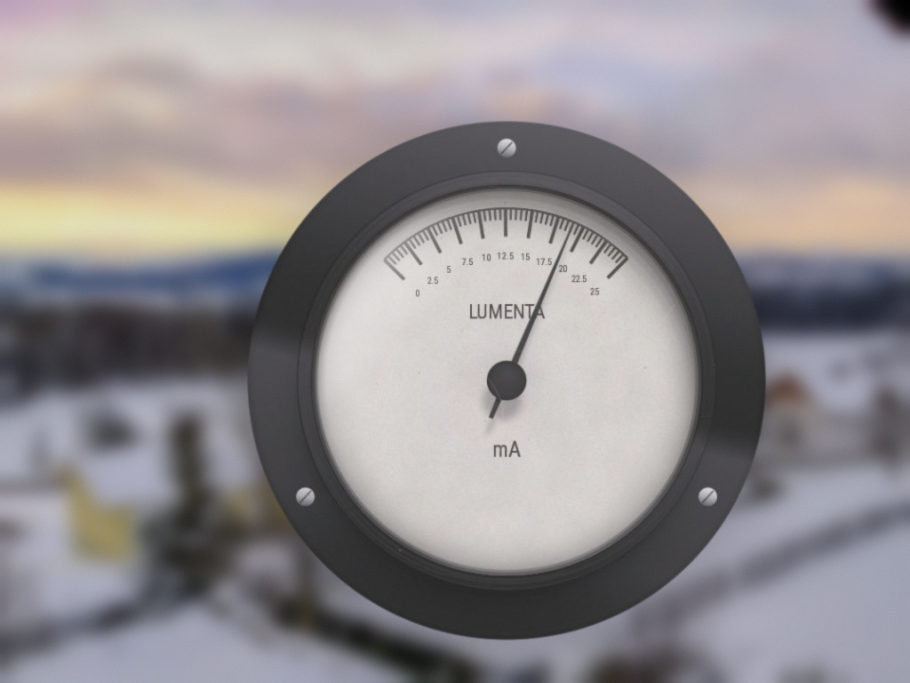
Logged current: 19 mA
